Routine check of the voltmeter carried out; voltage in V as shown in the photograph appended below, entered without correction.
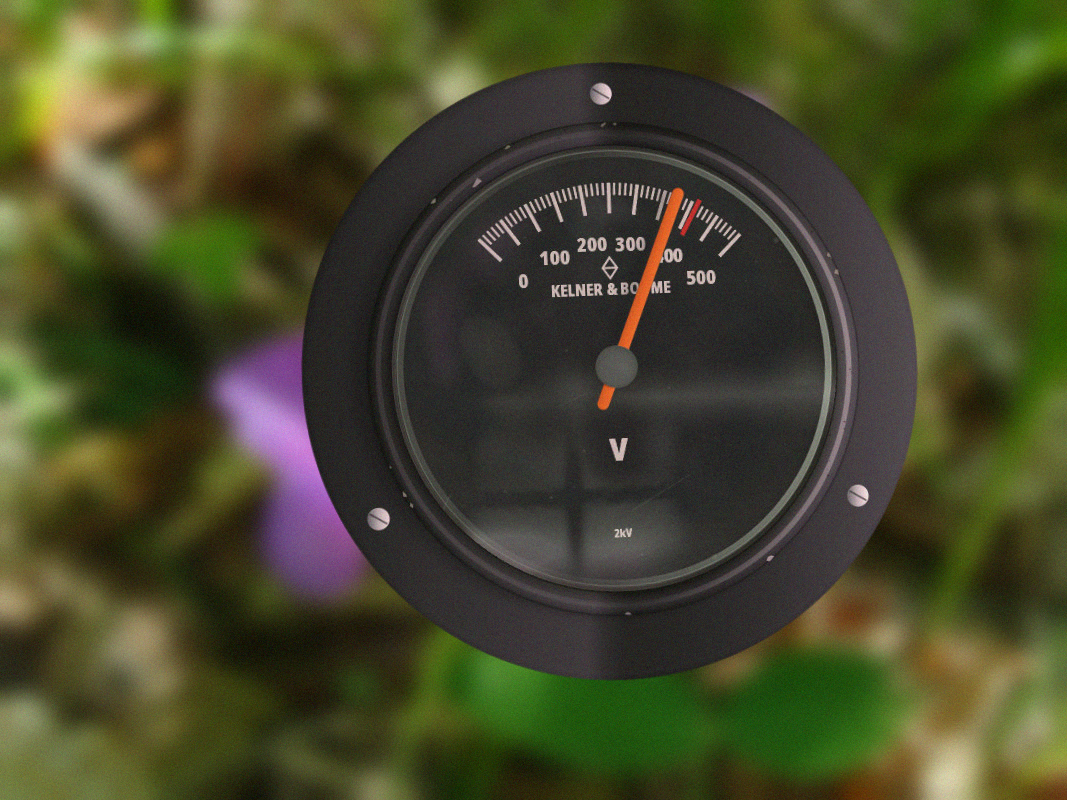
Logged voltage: 370 V
